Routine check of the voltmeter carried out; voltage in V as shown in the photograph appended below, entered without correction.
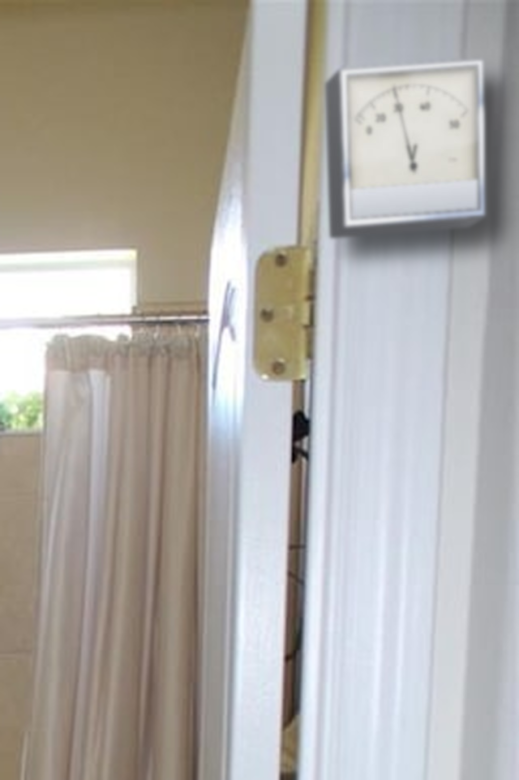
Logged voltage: 30 V
